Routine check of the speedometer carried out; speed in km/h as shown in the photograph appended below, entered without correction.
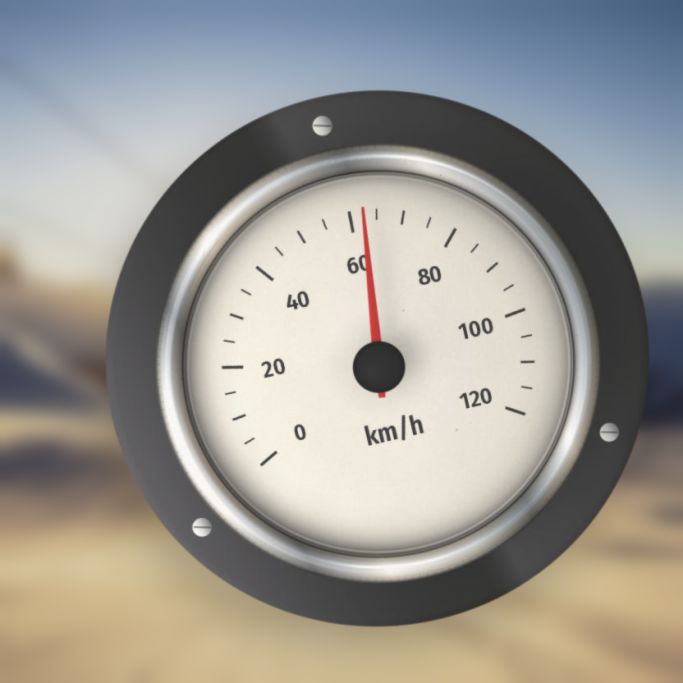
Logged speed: 62.5 km/h
